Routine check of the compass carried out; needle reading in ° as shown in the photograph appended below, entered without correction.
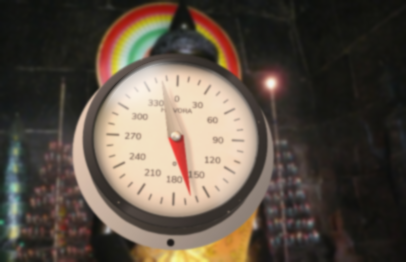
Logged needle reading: 165 °
